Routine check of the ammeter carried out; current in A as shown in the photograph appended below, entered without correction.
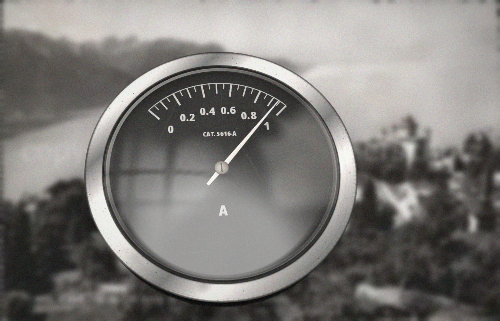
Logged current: 0.95 A
